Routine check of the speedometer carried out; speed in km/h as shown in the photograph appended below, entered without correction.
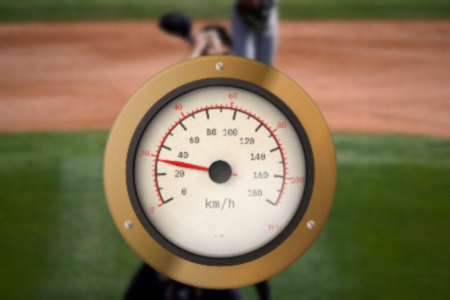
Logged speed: 30 km/h
